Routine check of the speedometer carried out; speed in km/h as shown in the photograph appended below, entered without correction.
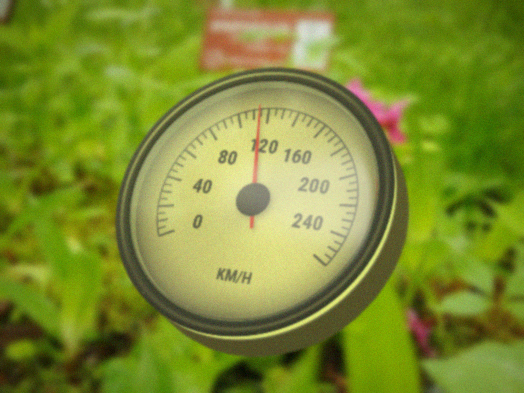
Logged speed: 115 km/h
